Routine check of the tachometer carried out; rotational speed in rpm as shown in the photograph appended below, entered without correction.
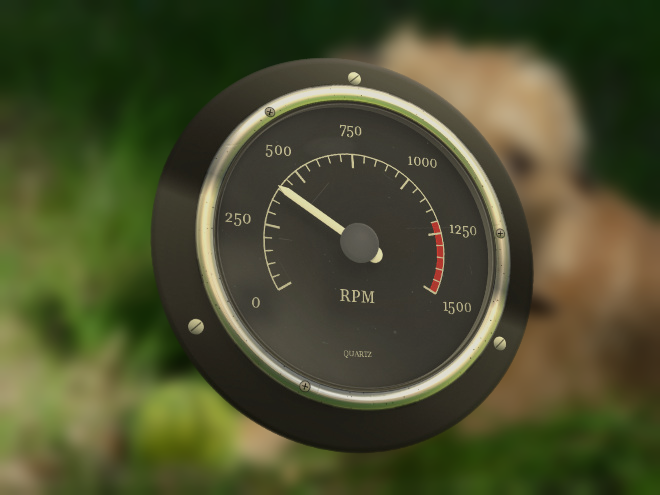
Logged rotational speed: 400 rpm
